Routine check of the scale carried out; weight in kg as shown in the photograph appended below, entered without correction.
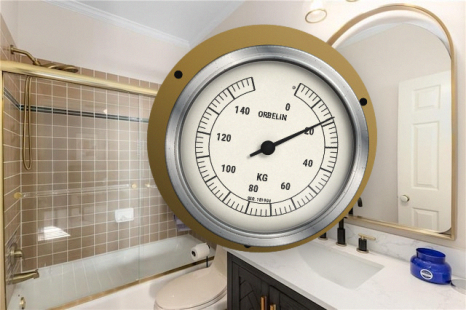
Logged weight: 18 kg
